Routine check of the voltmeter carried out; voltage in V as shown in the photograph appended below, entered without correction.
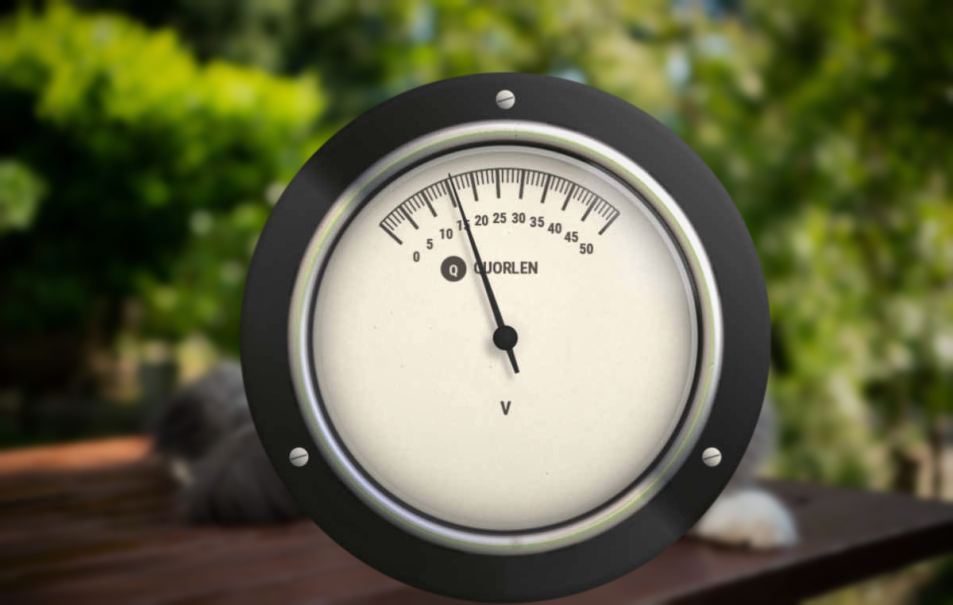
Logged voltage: 16 V
